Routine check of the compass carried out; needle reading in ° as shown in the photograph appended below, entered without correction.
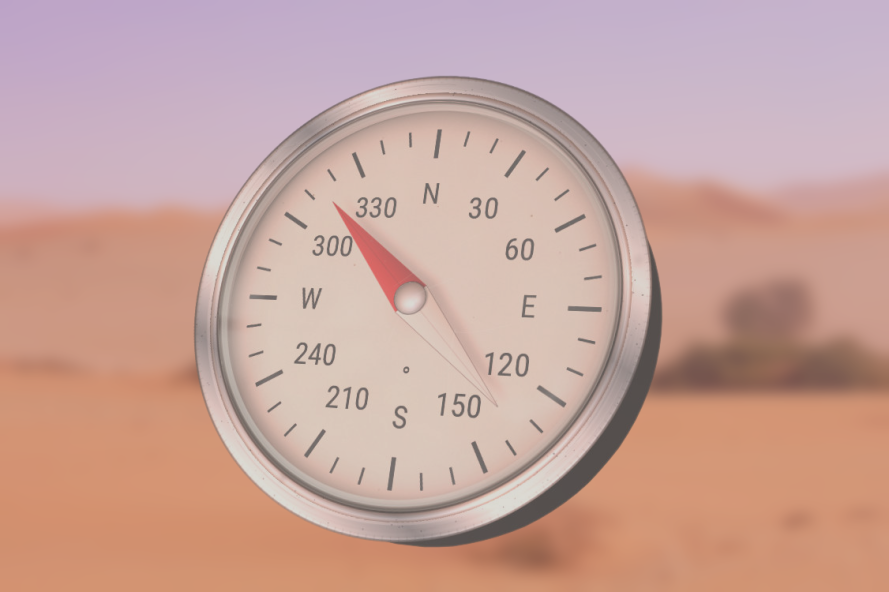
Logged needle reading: 315 °
